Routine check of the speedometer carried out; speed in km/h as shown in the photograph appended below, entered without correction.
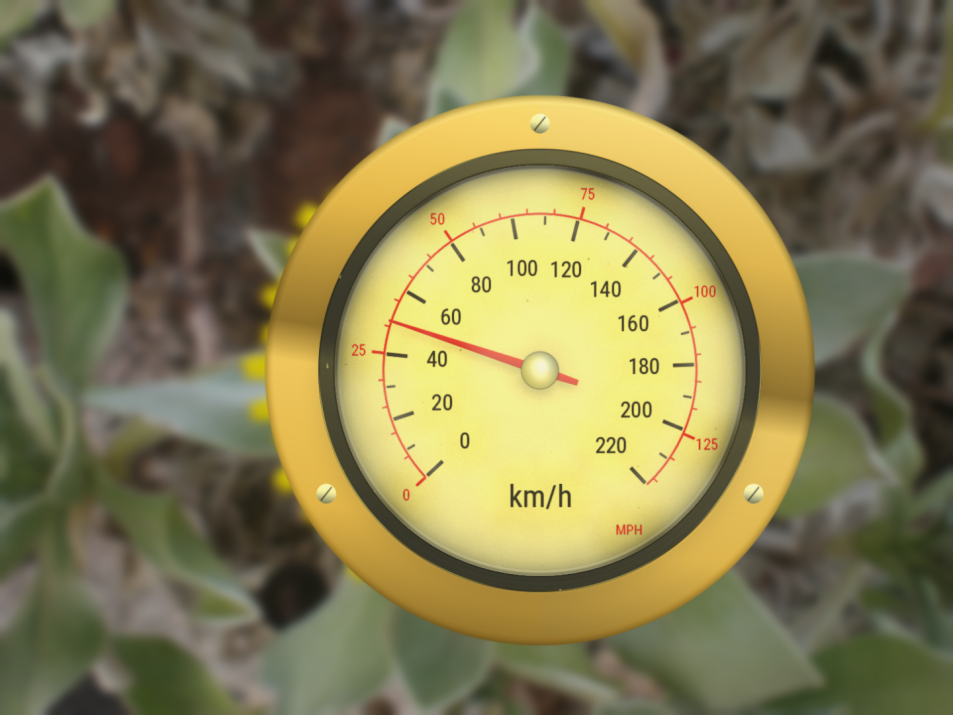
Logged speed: 50 km/h
